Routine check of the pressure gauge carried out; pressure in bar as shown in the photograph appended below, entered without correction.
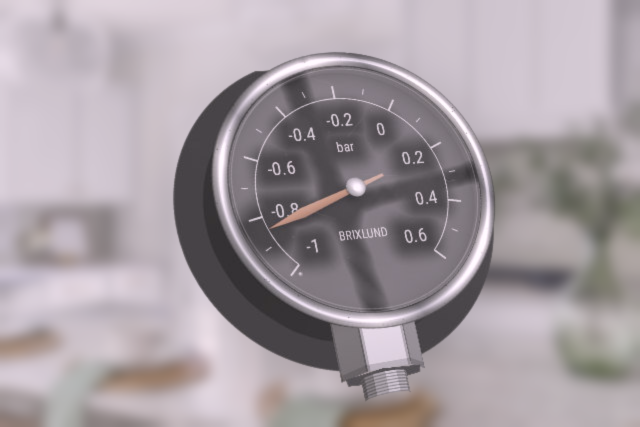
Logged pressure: -0.85 bar
